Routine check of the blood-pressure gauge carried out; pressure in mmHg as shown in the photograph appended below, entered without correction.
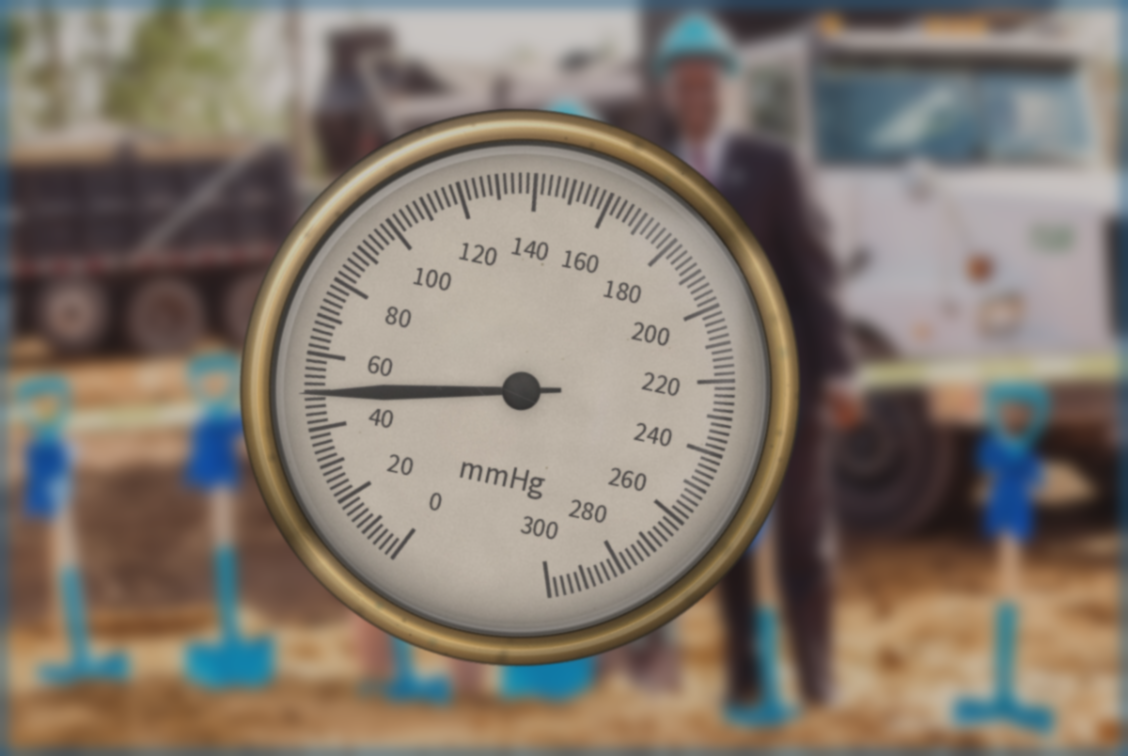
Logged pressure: 50 mmHg
